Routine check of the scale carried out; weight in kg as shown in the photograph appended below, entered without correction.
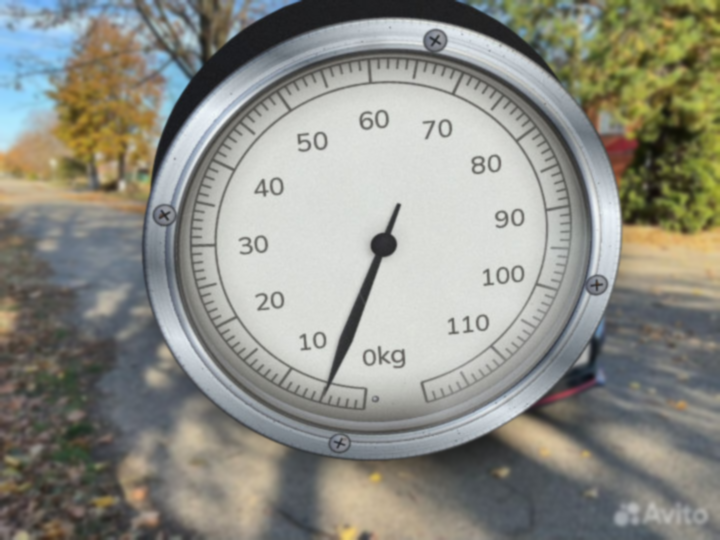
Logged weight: 5 kg
